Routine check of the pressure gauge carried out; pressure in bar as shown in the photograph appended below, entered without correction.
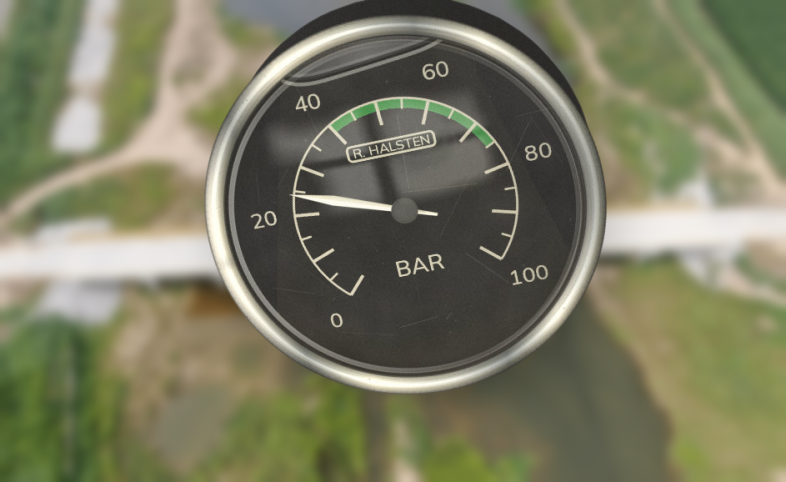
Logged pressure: 25 bar
